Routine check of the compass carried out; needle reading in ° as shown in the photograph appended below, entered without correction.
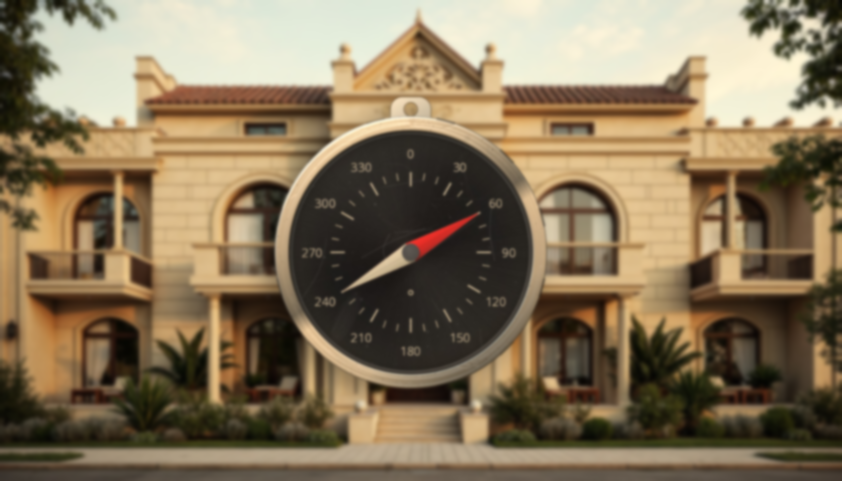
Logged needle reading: 60 °
